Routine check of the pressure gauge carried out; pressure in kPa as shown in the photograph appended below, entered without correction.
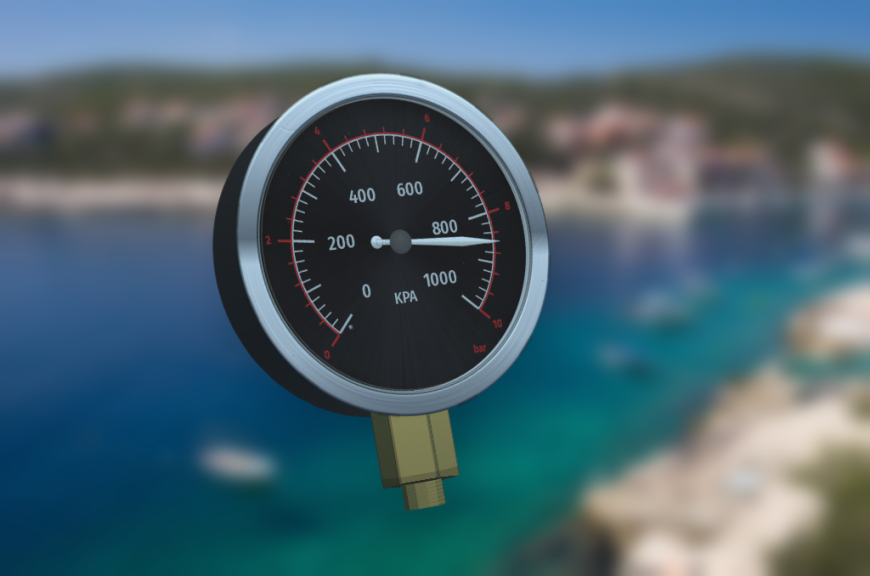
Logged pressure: 860 kPa
